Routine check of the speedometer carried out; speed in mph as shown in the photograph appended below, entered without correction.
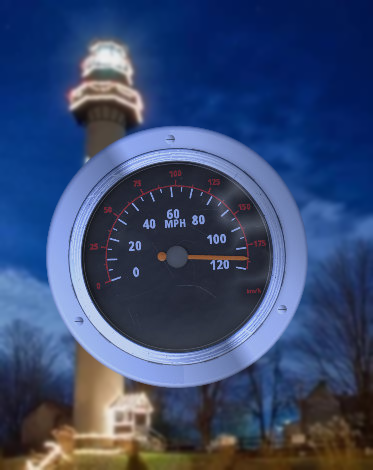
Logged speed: 115 mph
